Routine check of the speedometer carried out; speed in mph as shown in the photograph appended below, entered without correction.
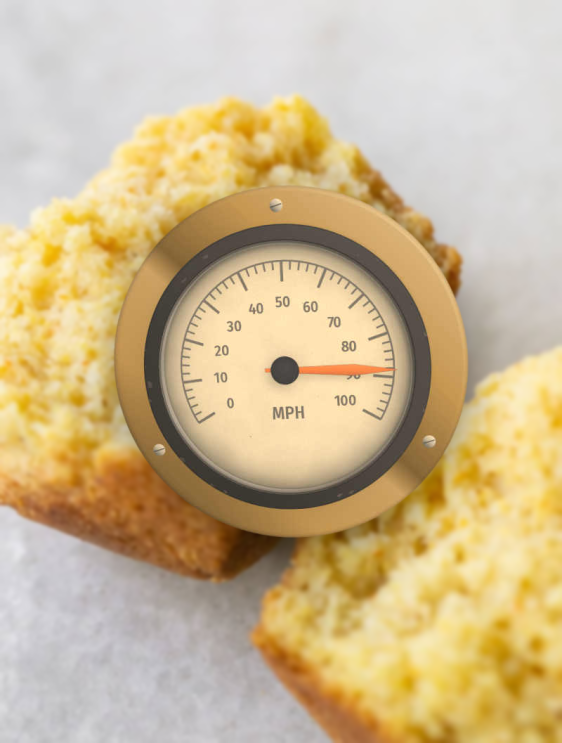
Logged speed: 88 mph
